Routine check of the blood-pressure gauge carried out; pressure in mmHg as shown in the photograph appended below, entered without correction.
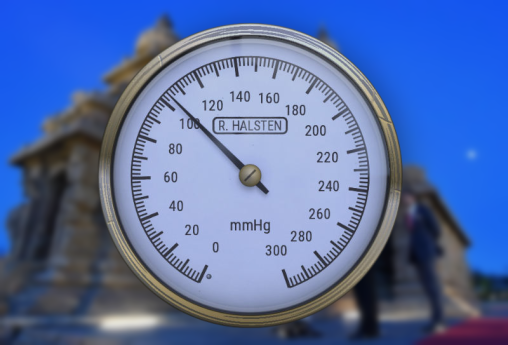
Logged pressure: 104 mmHg
